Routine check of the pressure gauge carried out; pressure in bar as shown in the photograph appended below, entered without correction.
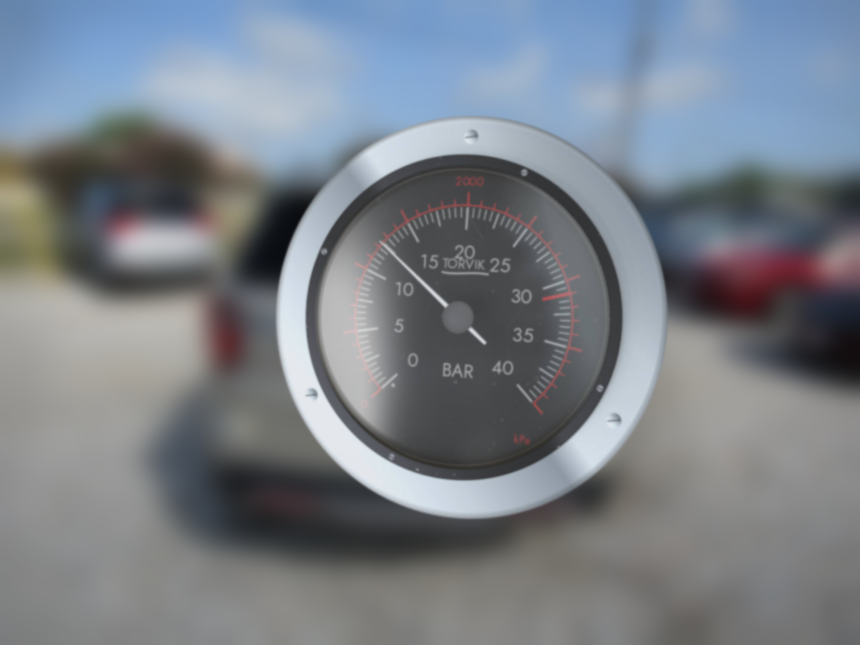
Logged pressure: 12.5 bar
